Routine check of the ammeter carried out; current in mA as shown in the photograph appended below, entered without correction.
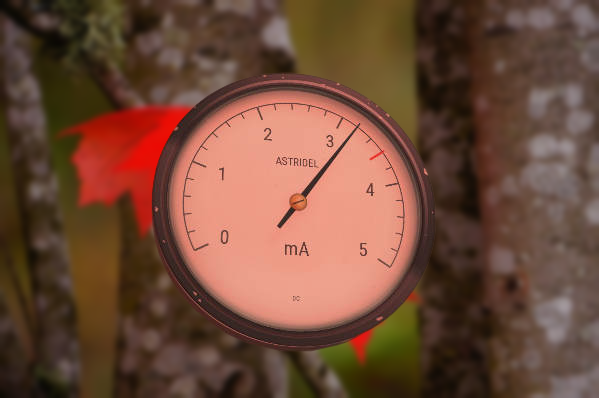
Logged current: 3.2 mA
